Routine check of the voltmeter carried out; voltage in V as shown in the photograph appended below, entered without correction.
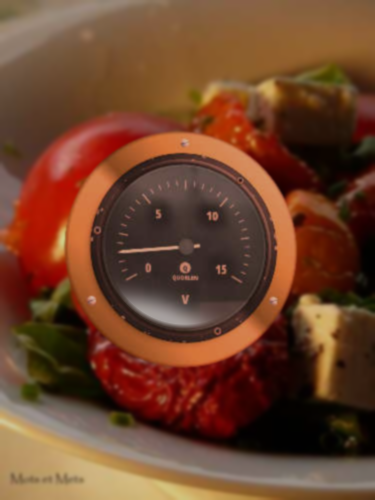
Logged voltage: 1.5 V
